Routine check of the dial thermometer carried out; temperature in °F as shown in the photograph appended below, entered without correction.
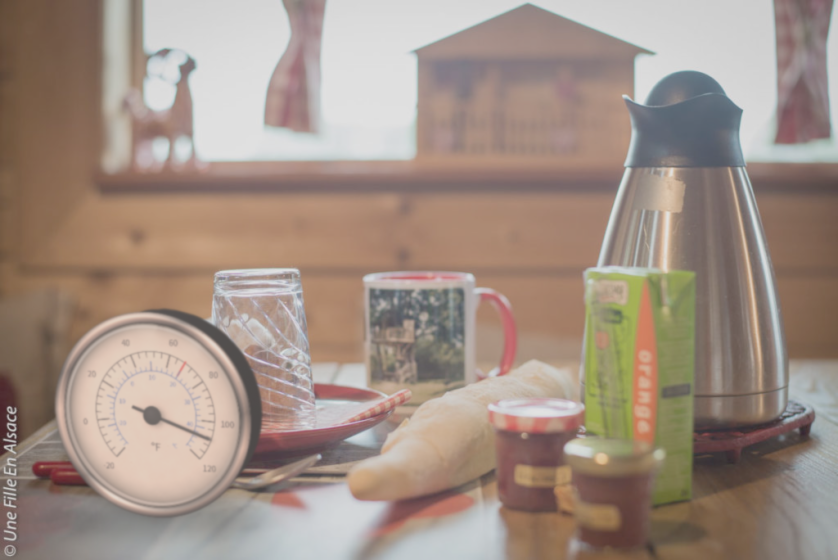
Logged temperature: 108 °F
